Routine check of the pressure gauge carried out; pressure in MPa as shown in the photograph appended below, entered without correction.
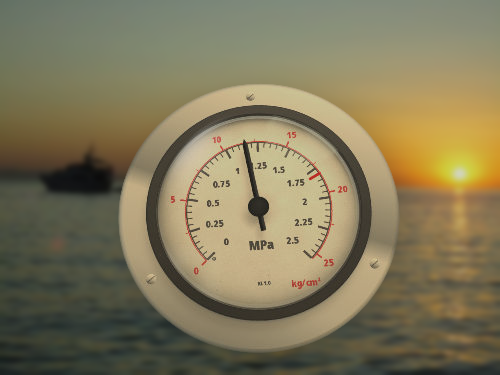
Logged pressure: 1.15 MPa
